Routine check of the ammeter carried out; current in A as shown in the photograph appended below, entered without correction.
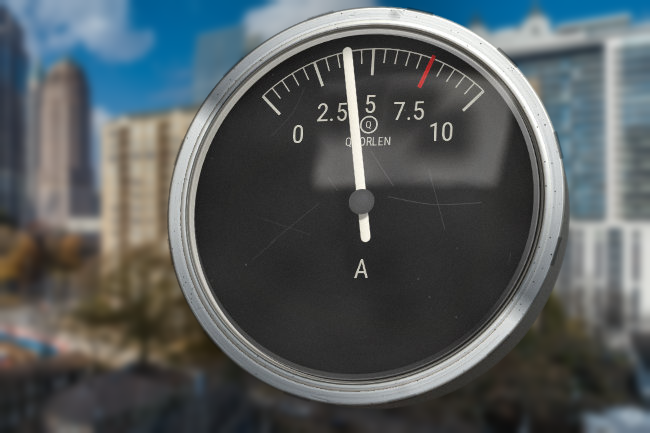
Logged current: 4 A
